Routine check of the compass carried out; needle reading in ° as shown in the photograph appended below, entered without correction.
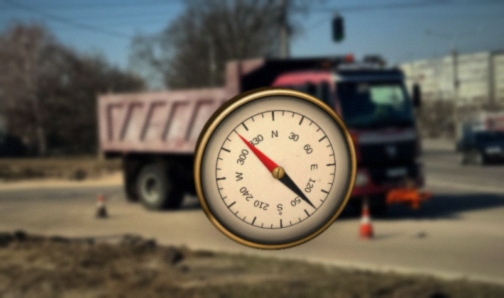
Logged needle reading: 320 °
